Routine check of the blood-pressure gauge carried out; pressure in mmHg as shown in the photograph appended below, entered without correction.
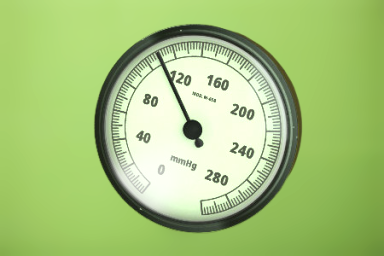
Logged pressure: 110 mmHg
